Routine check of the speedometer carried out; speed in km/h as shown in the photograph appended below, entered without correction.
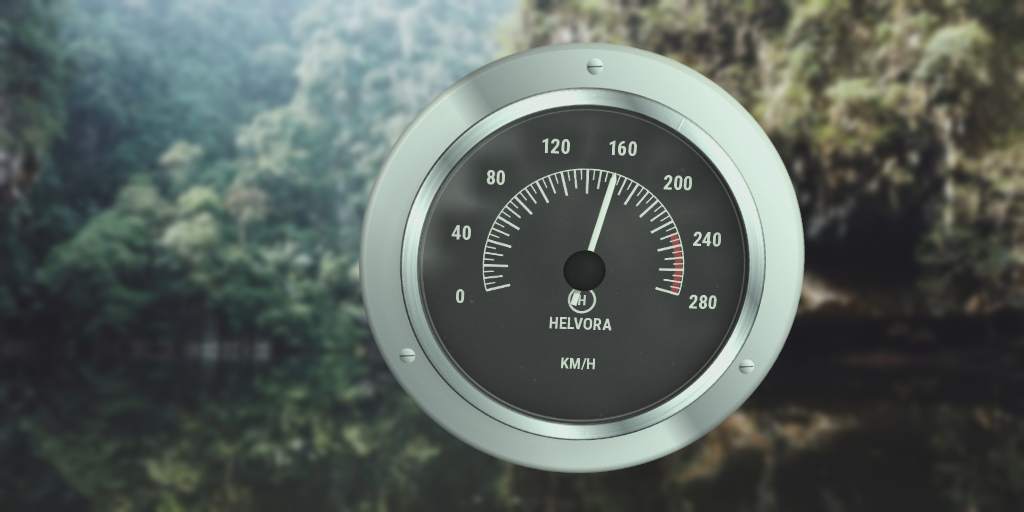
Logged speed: 160 km/h
